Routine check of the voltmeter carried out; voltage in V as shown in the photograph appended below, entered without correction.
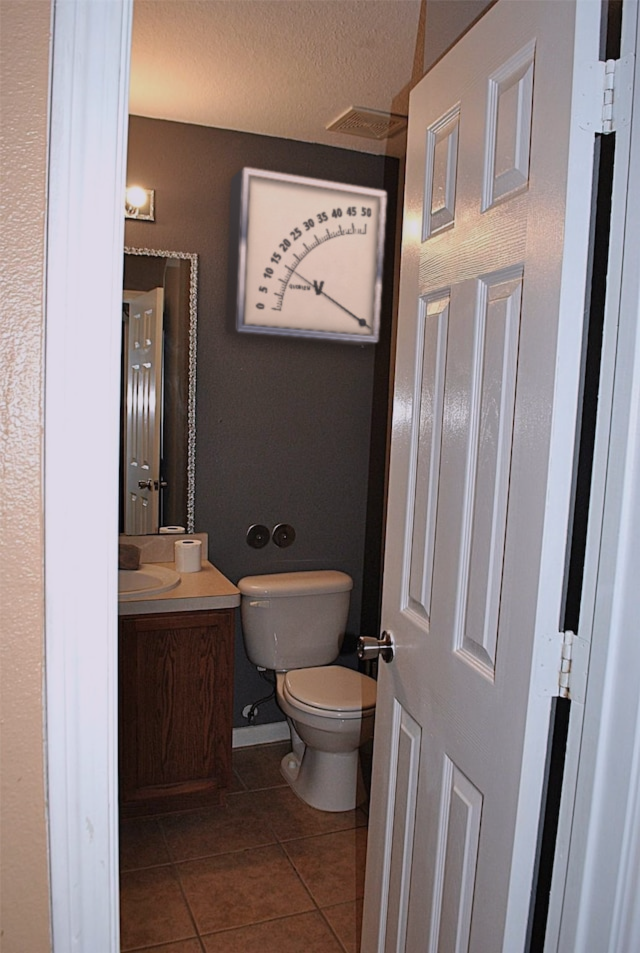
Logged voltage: 15 V
